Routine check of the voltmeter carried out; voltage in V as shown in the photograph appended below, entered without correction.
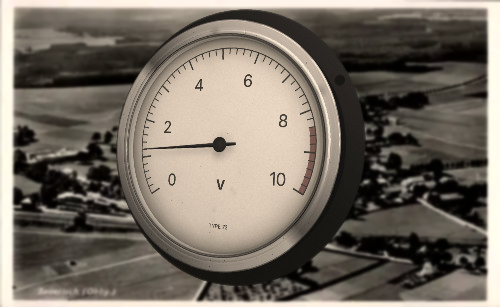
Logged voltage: 1.2 V
